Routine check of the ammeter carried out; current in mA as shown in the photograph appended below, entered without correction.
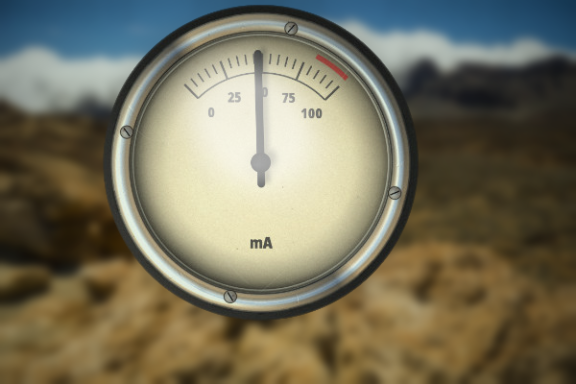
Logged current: 47.5 mA
